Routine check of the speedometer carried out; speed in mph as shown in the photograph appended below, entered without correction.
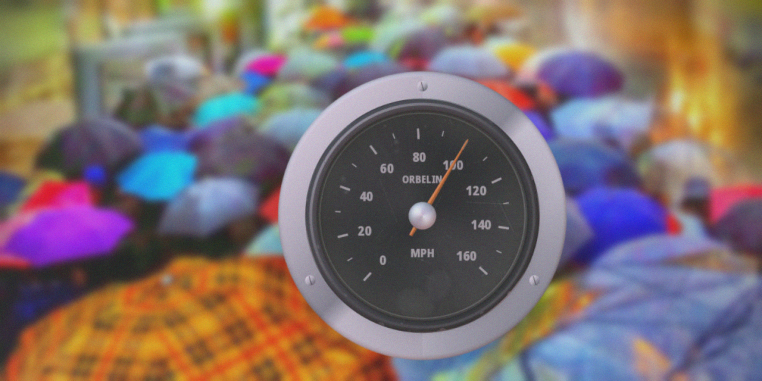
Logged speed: 100 mph
